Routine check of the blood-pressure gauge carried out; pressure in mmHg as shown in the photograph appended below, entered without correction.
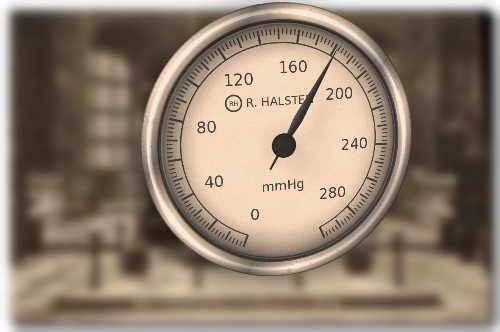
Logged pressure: 180 mmHg
